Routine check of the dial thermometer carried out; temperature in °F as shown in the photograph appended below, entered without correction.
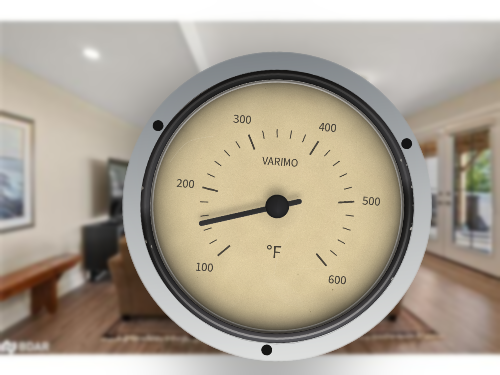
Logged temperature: 150 °F
